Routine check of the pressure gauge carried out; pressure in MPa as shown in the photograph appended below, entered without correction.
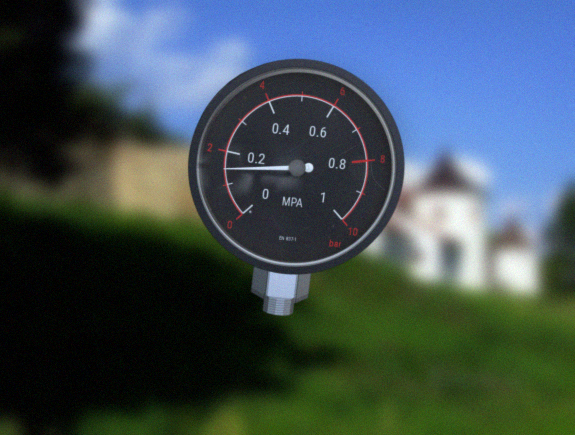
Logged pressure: 0.15 MPa
